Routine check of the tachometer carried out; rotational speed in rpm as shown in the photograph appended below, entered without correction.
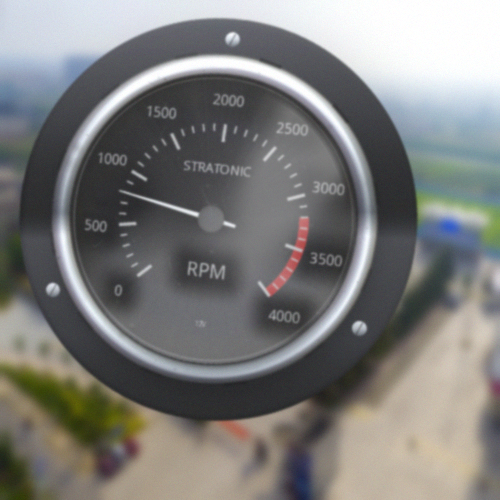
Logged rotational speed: 800 rpm
